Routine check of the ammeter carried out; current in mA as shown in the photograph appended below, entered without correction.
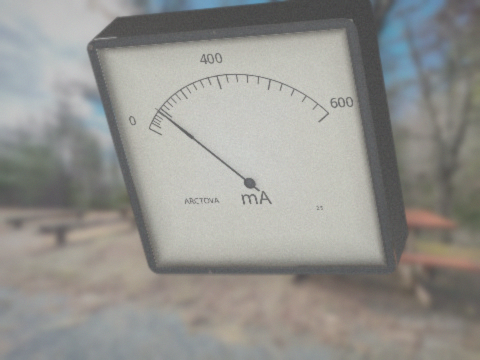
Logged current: 200 mA
